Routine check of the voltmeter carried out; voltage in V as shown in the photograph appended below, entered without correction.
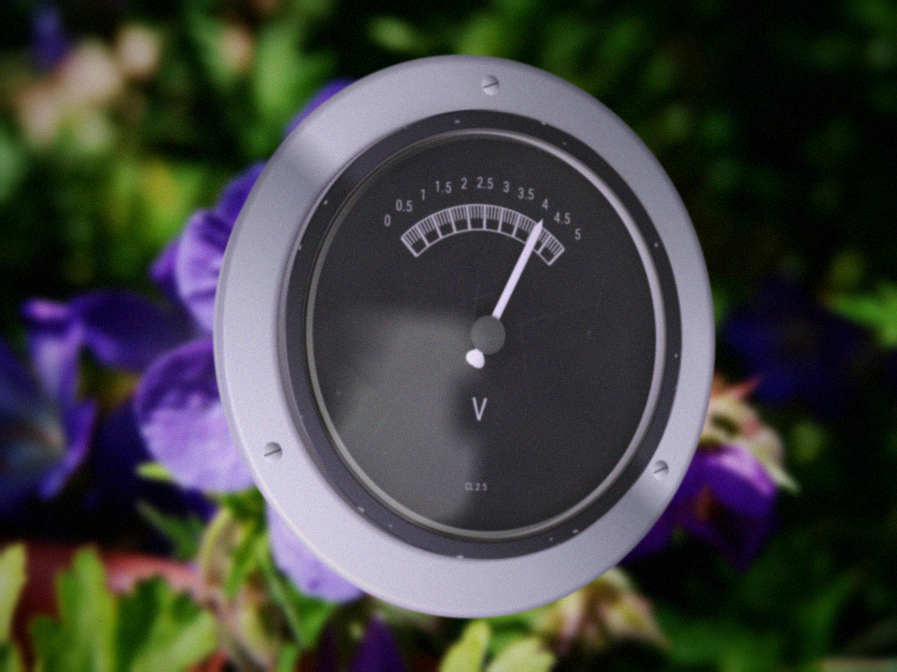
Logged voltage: 4 V
